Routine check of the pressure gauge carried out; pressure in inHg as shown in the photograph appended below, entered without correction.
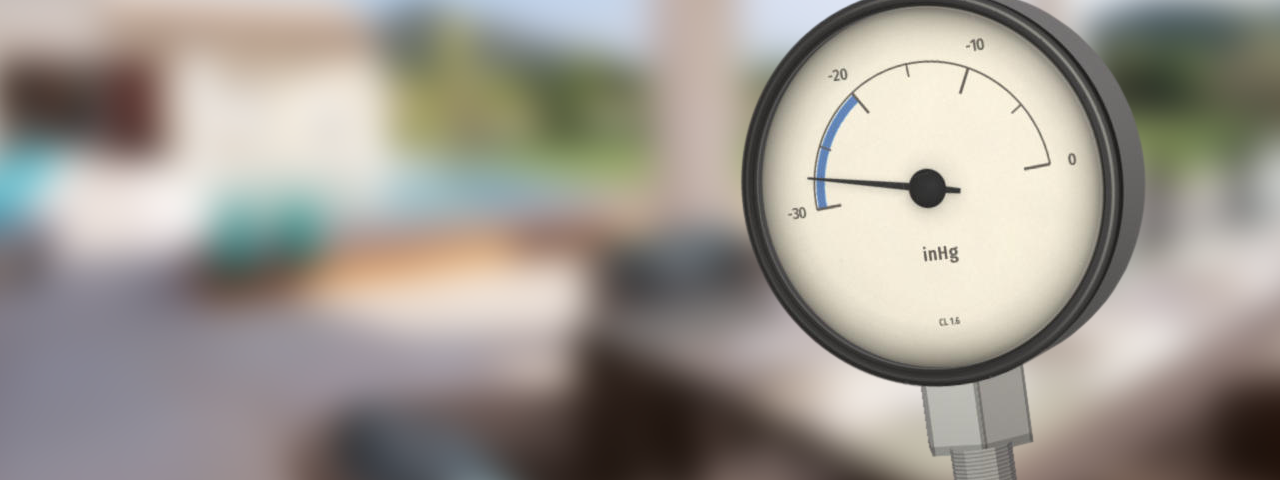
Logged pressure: -27.5 inHg
